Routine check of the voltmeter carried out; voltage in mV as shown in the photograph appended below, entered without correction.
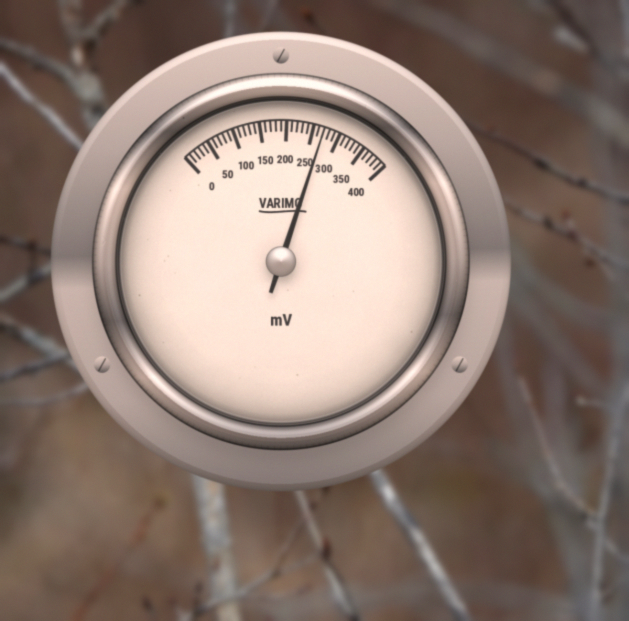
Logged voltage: 270 mV
